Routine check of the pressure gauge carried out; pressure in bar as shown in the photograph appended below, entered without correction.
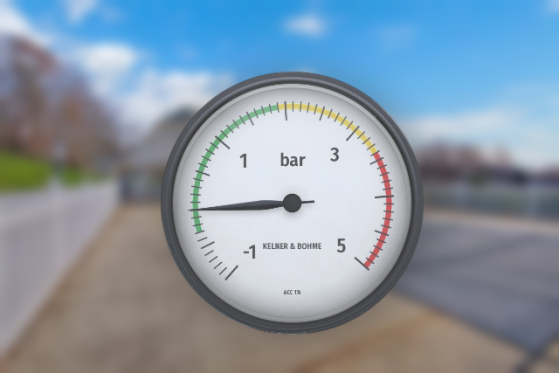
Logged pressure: 0 bar
